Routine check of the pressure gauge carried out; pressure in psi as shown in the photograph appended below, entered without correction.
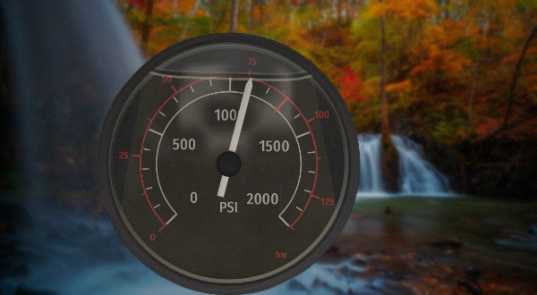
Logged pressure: 1100 psi
